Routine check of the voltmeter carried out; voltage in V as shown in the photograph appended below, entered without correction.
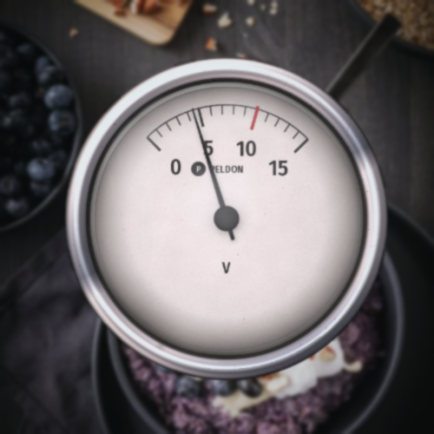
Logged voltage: 4.5 V
